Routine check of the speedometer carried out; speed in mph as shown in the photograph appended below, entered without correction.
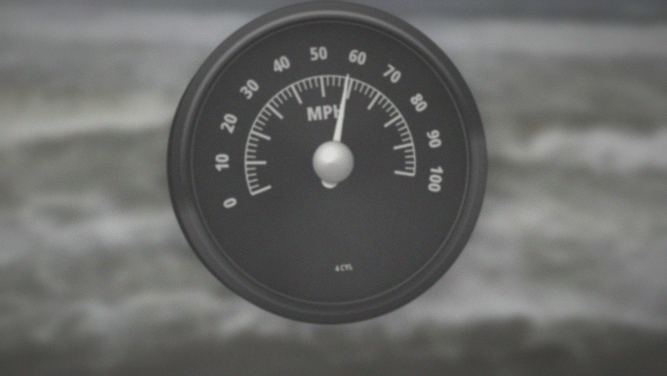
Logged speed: 58 mph
